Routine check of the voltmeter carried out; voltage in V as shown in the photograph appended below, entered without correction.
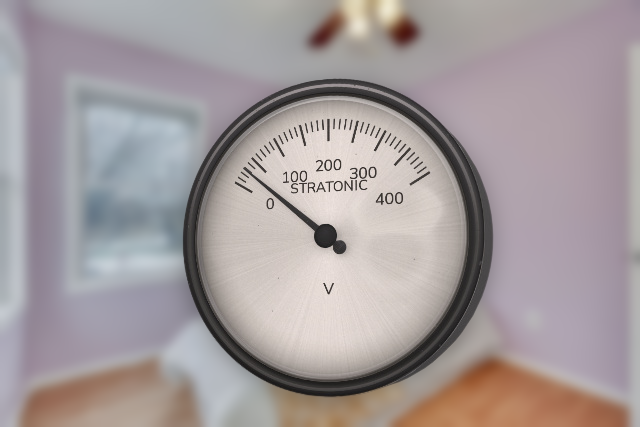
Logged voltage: 30 V
